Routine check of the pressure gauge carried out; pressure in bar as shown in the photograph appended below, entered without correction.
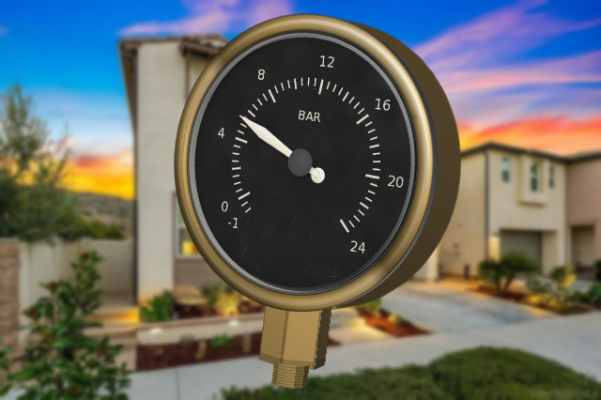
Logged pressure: 5.5 bar
